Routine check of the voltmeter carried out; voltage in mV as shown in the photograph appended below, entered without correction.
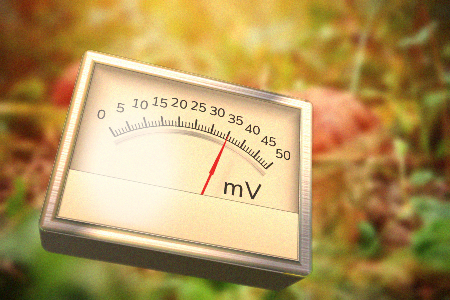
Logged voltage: 35 mV
